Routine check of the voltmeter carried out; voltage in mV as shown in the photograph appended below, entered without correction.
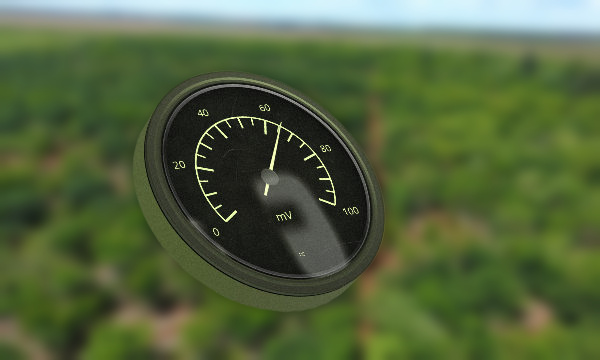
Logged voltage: 65 mV
